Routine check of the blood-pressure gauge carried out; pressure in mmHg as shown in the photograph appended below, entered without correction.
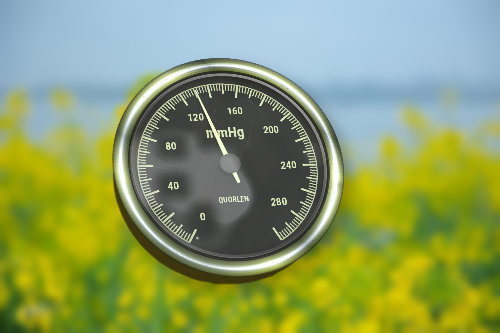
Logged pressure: 130 mmHg
